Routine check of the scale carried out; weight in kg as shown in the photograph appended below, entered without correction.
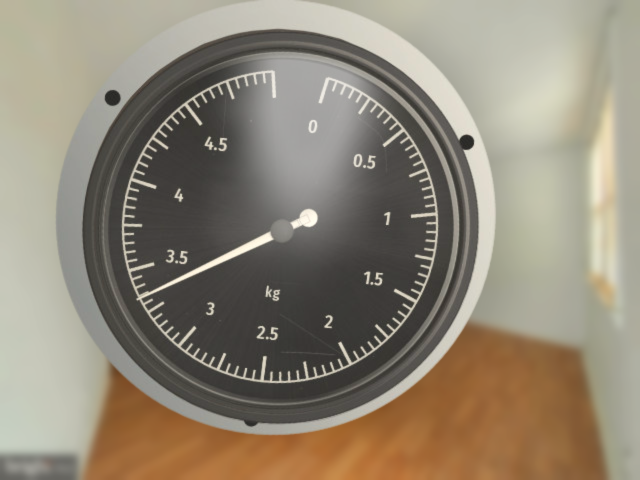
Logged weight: 3.35 kg
